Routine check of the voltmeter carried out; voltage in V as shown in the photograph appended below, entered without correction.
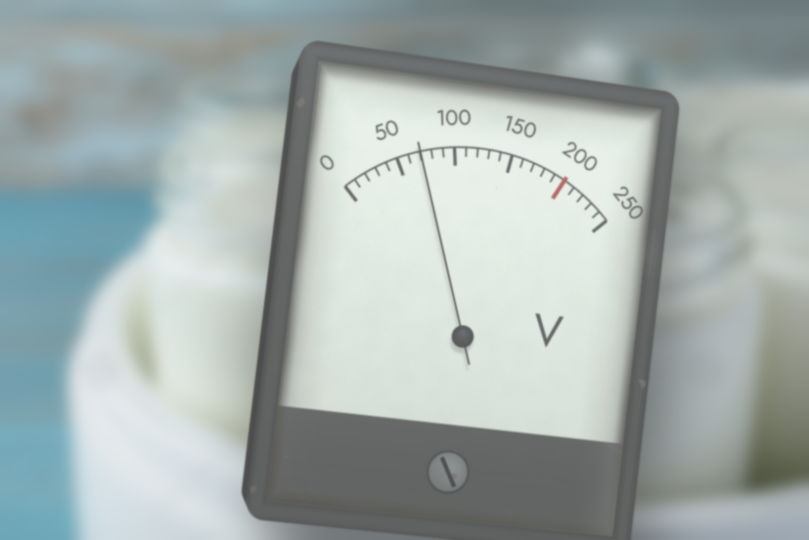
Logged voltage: 70 V
